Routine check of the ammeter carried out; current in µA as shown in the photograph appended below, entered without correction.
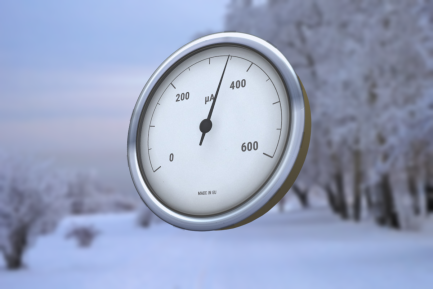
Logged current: 350 µA
